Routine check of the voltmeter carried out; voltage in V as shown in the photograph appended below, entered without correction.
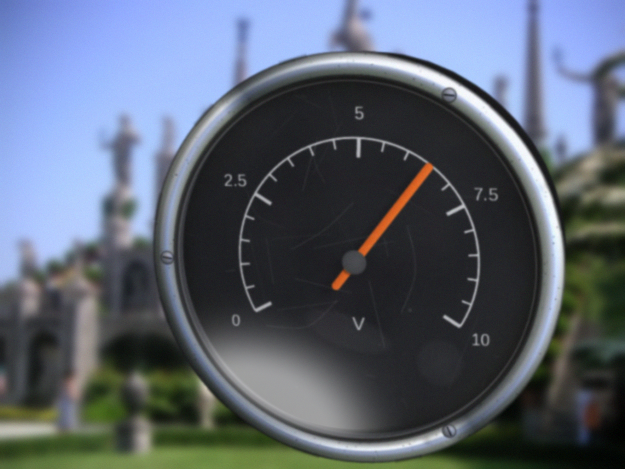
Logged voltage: 6.5 V
